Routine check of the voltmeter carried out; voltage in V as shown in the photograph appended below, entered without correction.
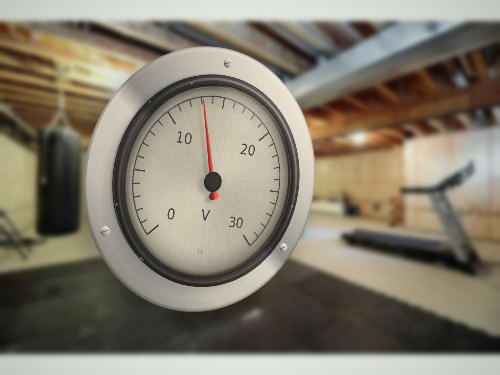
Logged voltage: 13 V
